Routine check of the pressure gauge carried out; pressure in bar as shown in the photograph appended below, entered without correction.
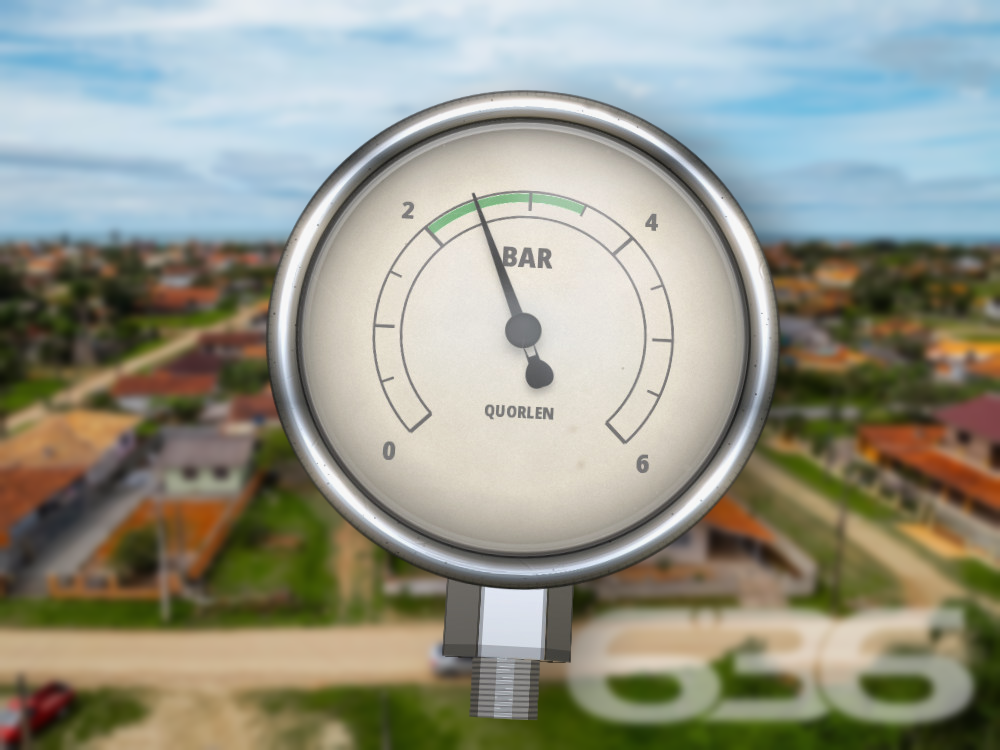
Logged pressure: 2.5 bar
